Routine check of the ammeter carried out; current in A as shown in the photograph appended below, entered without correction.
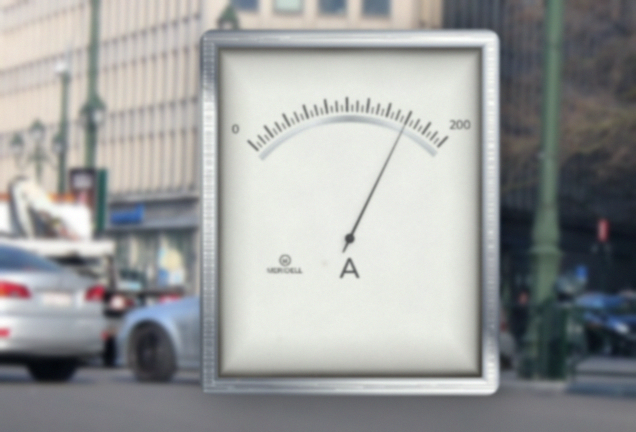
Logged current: 160 A
